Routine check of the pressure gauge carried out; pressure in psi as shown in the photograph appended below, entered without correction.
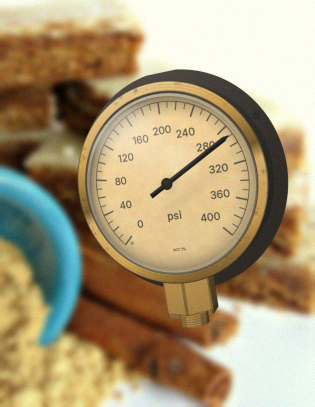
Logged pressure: 290 psi
